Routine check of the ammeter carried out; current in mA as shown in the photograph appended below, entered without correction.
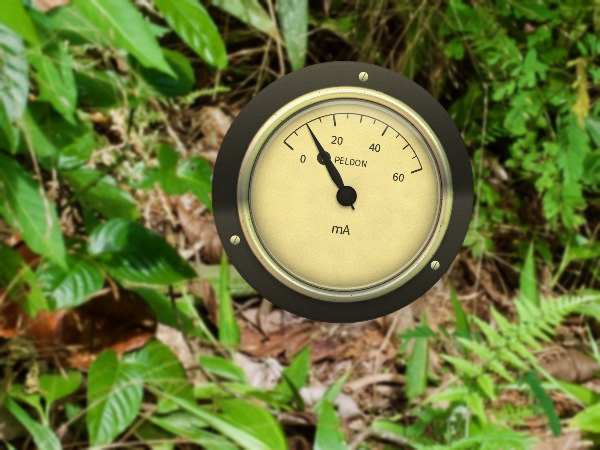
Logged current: 10 mA
